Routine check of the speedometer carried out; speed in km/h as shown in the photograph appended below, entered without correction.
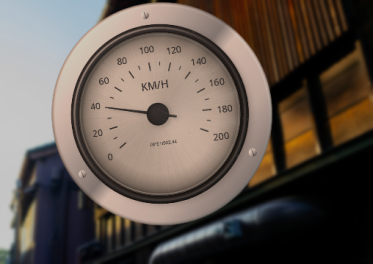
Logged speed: 40 km/h
